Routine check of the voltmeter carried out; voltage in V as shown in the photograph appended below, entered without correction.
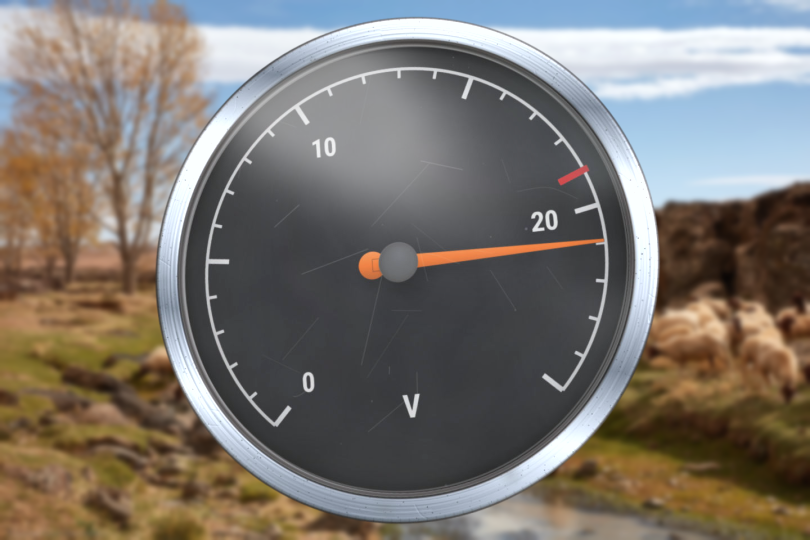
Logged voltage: 21 V
